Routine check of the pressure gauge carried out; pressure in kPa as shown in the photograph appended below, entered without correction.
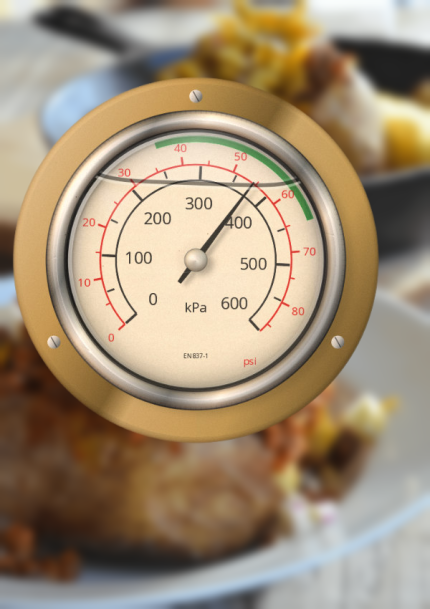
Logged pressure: 375 kPa
